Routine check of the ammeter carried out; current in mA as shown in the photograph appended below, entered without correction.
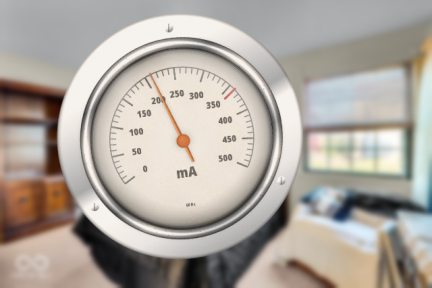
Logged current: 210 mA
